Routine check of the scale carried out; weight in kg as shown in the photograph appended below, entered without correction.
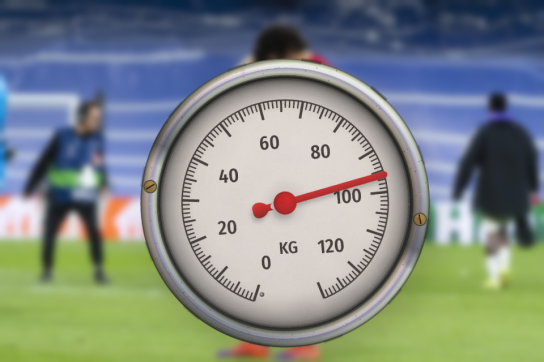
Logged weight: 96 kg
